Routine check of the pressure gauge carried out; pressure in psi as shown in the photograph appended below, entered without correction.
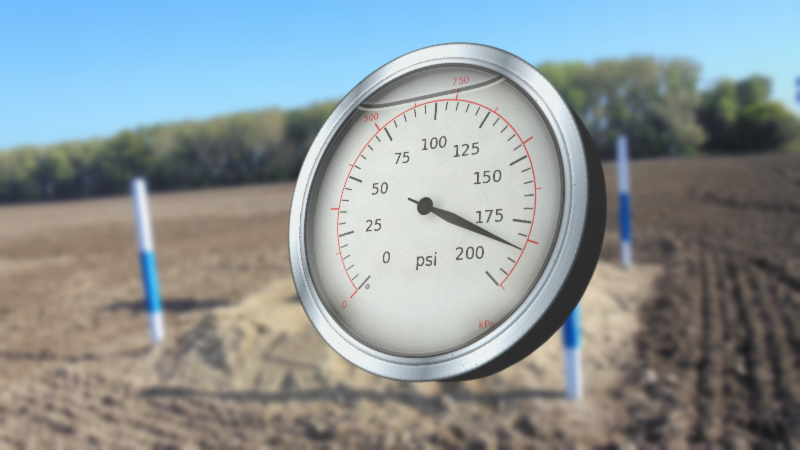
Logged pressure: 185 psi
